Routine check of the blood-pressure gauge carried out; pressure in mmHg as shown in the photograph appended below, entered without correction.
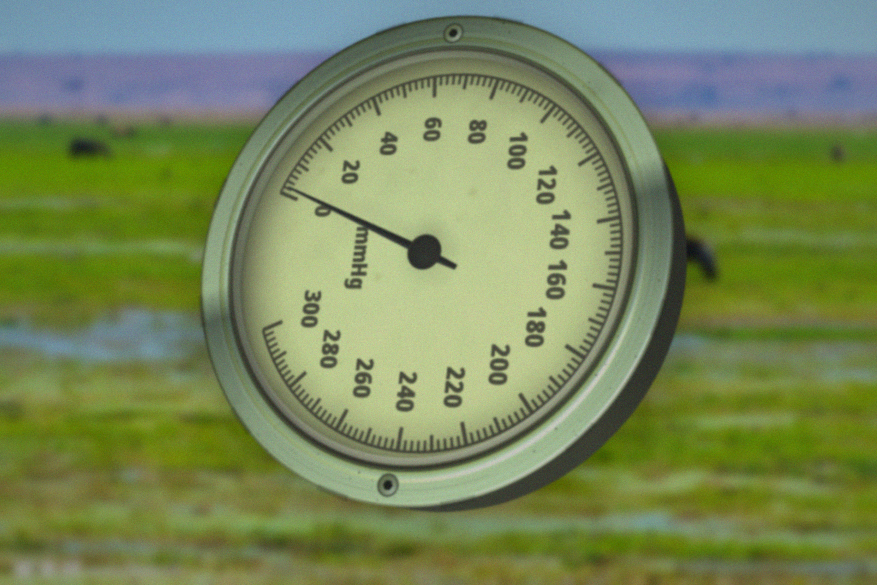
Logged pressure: 2 mmHg
